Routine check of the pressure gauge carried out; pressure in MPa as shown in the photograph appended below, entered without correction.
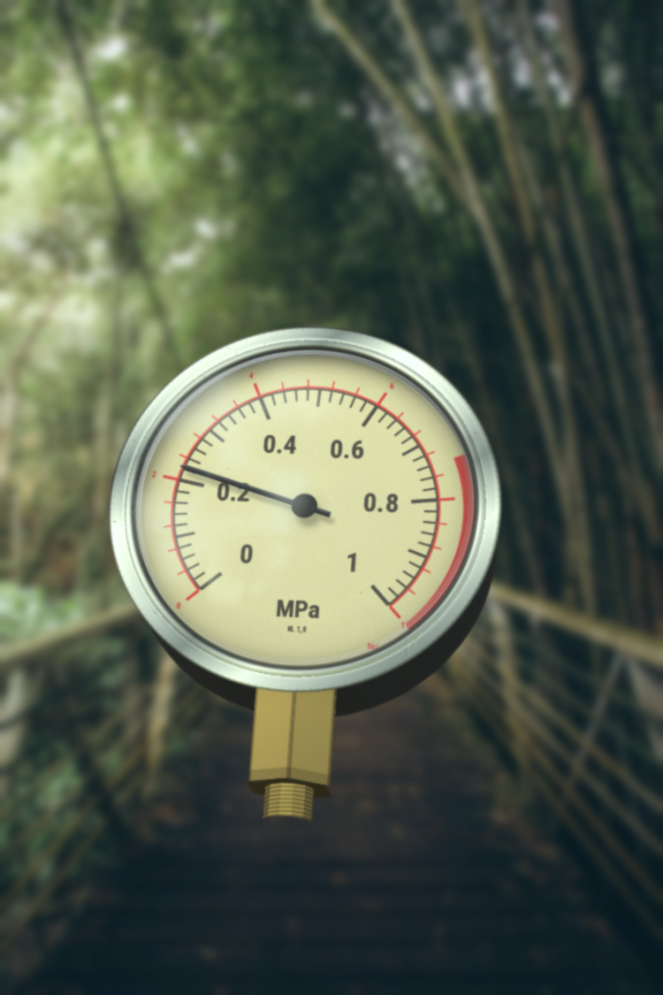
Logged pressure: 0.22 MPa
